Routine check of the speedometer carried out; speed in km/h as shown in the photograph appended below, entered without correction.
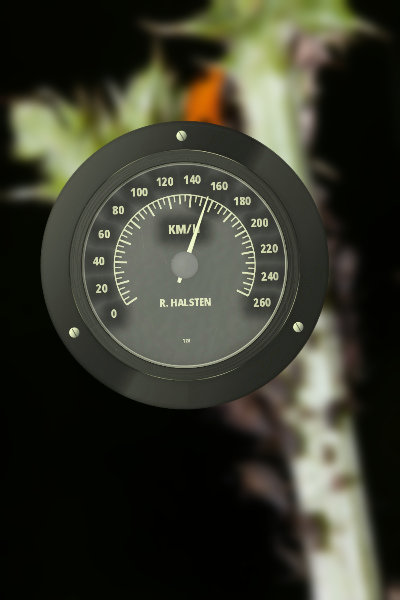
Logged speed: 155 km/h
